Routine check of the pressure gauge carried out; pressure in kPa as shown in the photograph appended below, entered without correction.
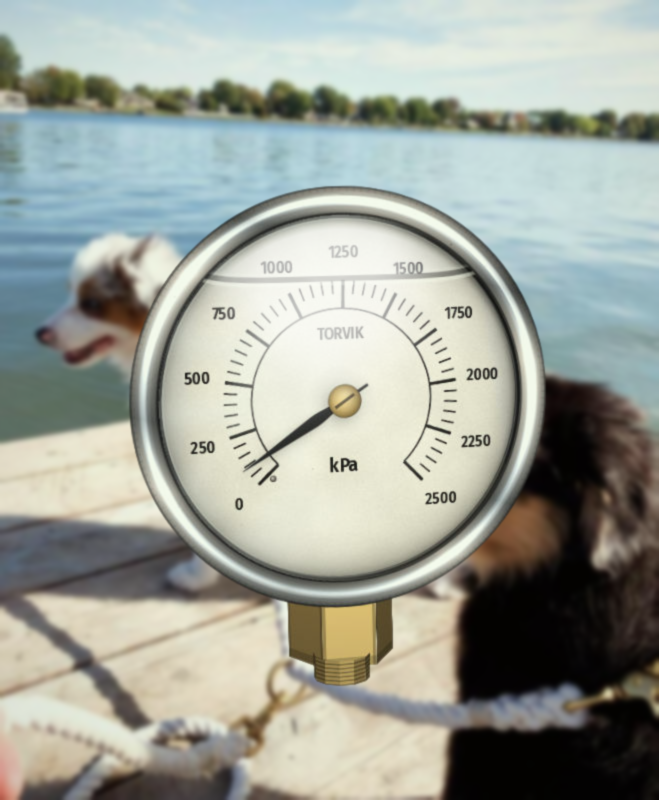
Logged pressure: 100 kPa
